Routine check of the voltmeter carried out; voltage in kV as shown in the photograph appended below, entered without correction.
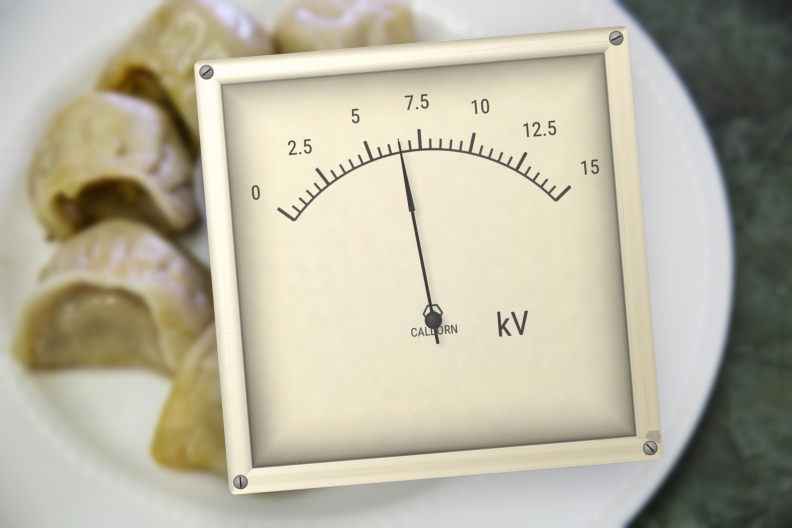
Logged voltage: 6.5 kV
